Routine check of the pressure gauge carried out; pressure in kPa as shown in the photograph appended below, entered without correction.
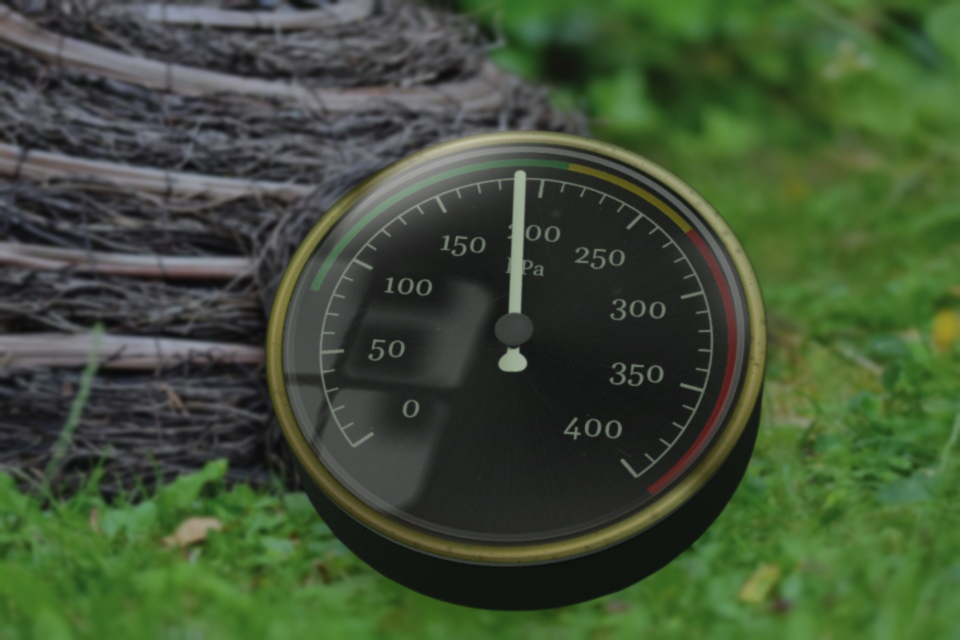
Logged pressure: 190 kPa
